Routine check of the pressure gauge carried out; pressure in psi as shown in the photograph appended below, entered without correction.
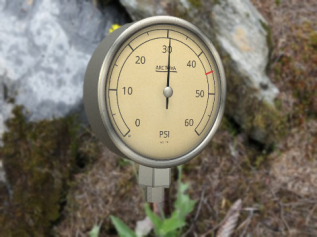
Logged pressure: 30 psi
